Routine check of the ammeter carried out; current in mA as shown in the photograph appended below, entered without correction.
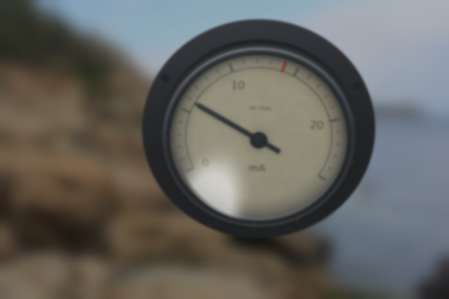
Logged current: 6 mA
